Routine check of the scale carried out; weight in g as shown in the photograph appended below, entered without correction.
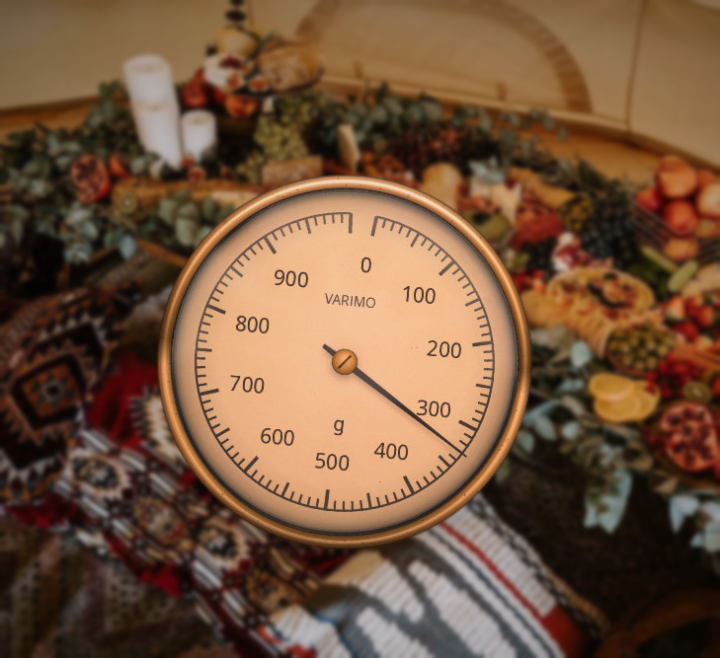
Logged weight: 330 g
